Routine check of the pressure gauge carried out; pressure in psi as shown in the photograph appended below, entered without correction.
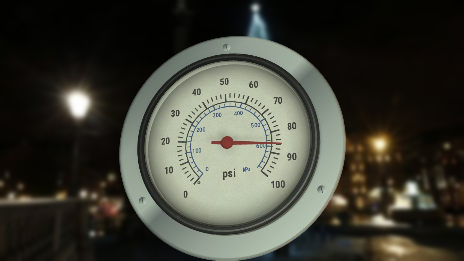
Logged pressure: 86 psi
